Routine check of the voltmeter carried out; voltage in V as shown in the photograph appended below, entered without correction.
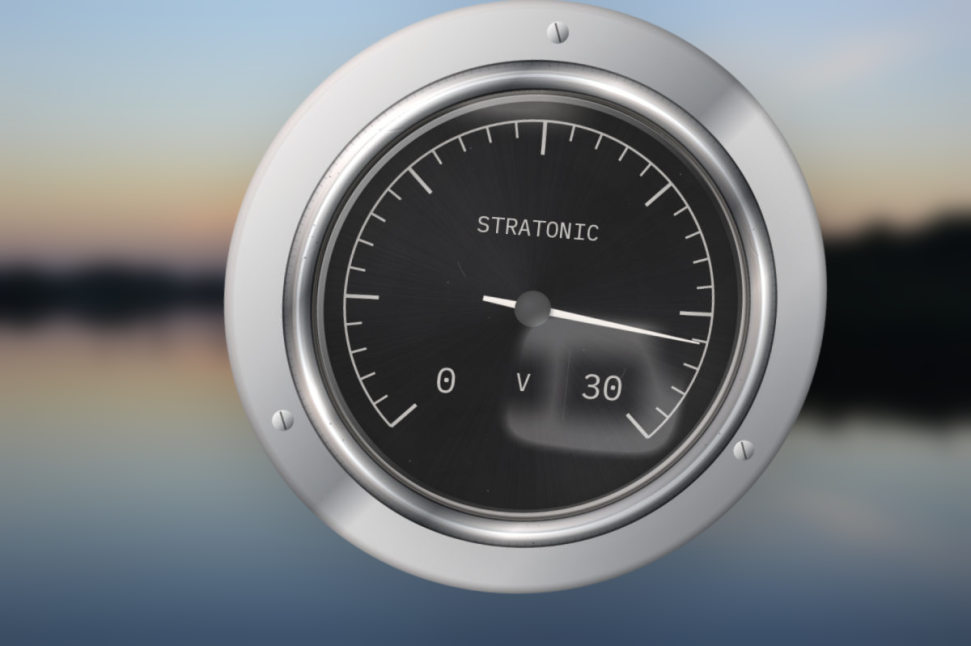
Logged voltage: 26 V
